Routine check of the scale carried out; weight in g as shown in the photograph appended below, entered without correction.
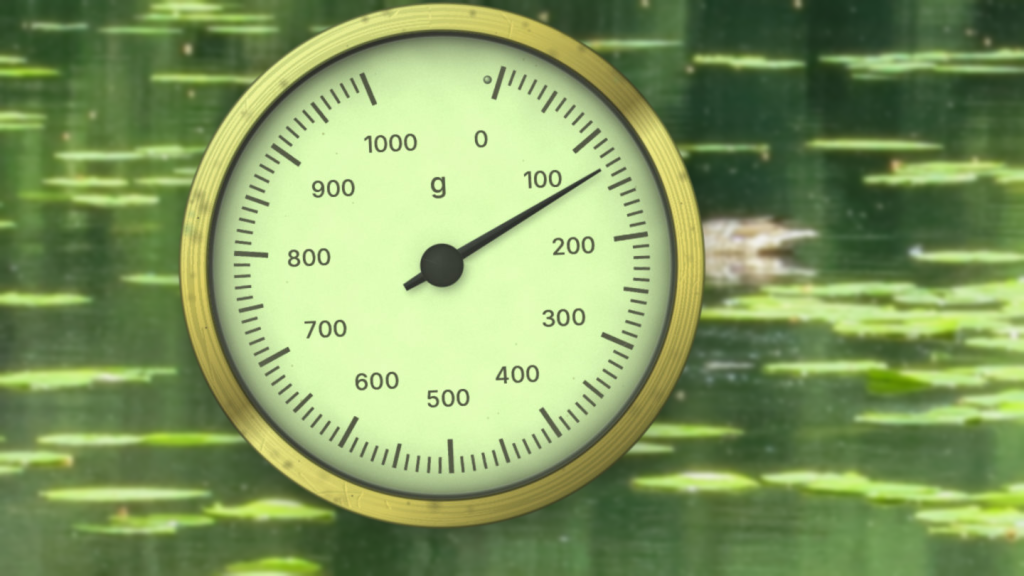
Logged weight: 130 g
